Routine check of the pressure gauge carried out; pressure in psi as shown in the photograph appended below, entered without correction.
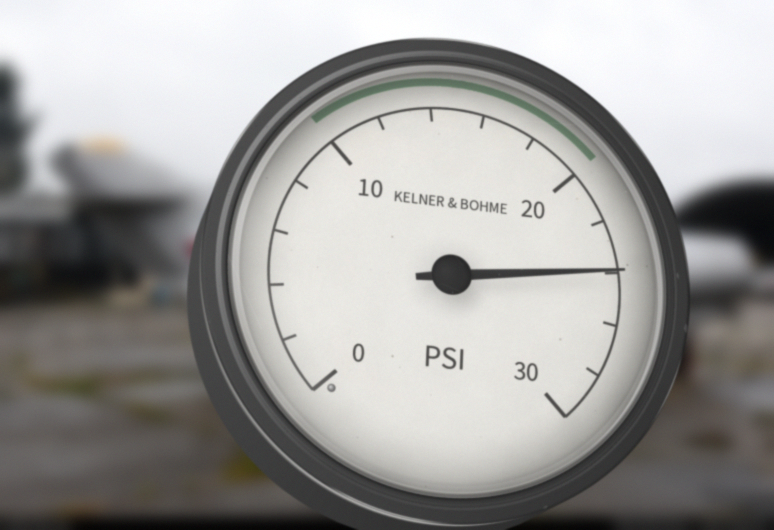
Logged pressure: 24 psi
